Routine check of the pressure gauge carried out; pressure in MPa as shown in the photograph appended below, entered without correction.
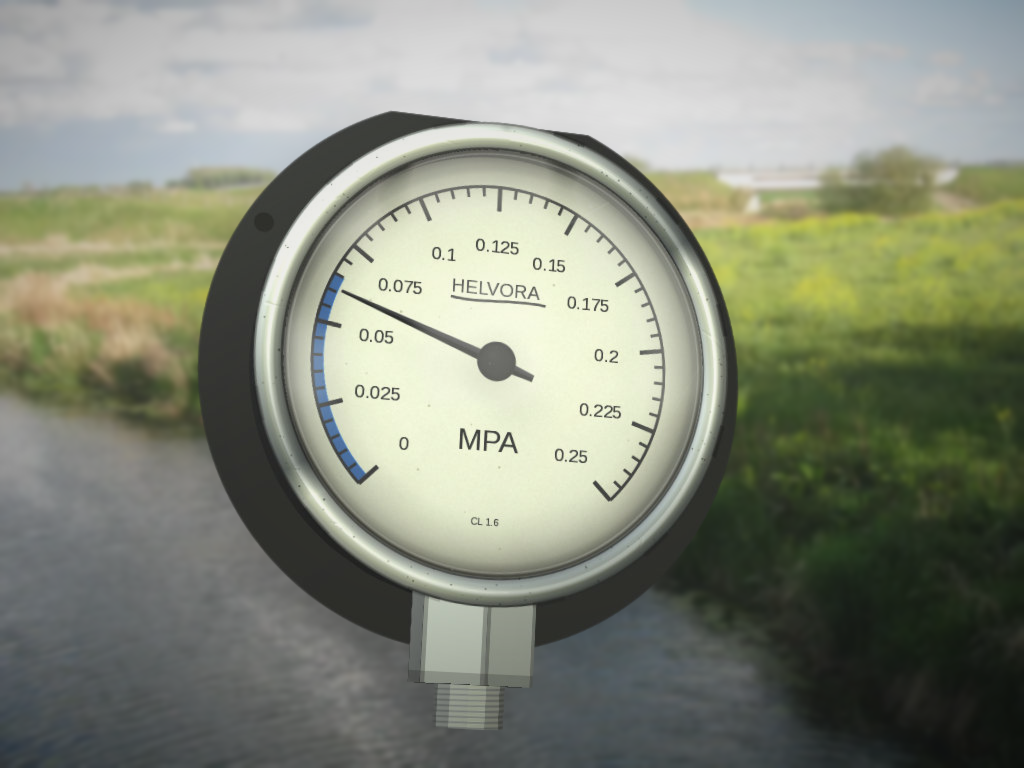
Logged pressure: 0.06 MPa
